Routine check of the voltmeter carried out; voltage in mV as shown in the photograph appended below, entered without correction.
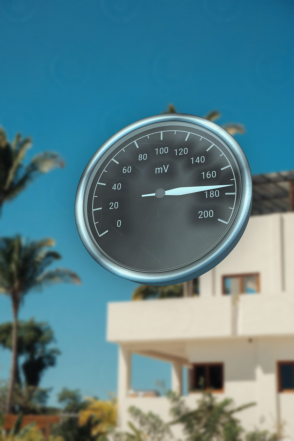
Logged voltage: 175 mV
